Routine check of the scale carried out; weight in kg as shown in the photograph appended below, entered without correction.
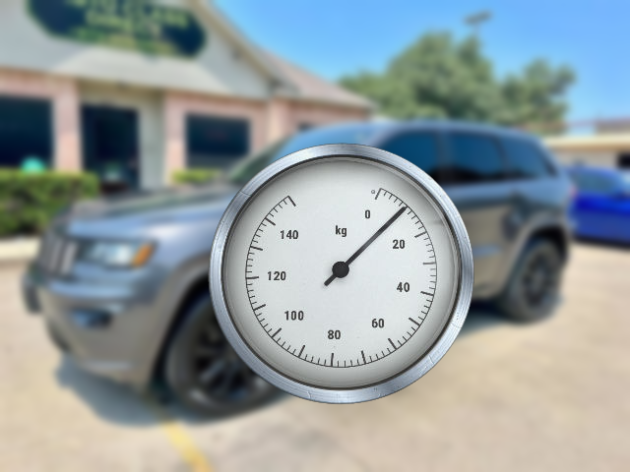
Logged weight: 10 kg
